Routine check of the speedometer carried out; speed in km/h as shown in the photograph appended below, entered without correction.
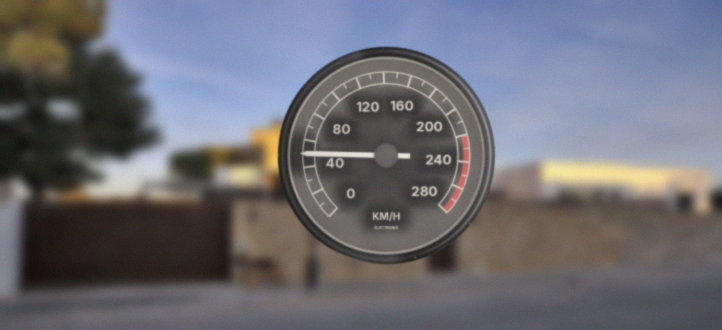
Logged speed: 50 km/h
